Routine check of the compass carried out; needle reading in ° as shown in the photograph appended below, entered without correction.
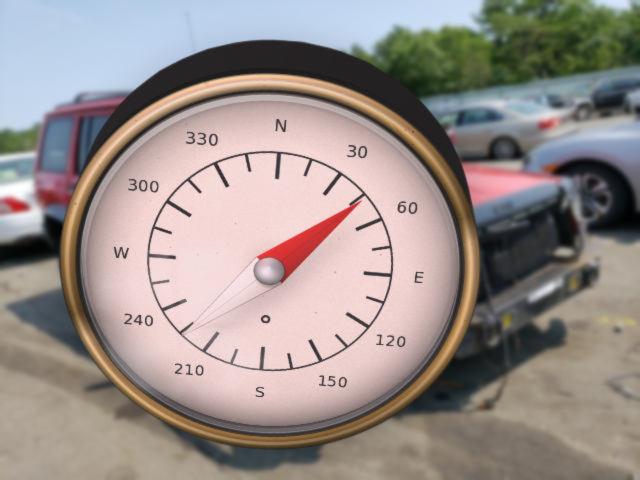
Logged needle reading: 45 °
